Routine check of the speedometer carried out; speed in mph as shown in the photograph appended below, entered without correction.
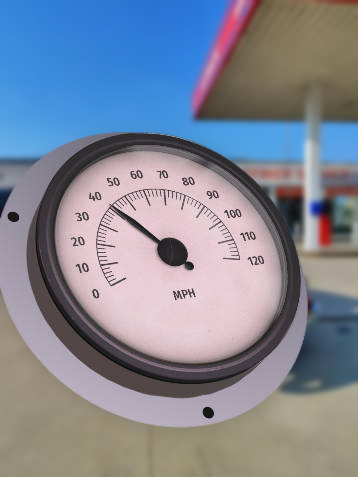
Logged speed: 40 mph
